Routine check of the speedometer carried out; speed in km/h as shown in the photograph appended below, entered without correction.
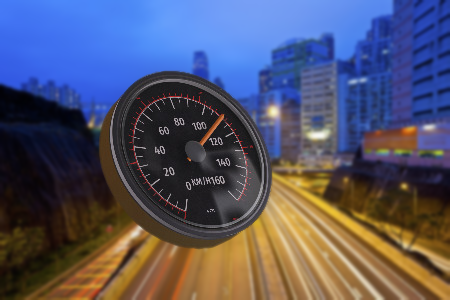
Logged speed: 110 km/h
